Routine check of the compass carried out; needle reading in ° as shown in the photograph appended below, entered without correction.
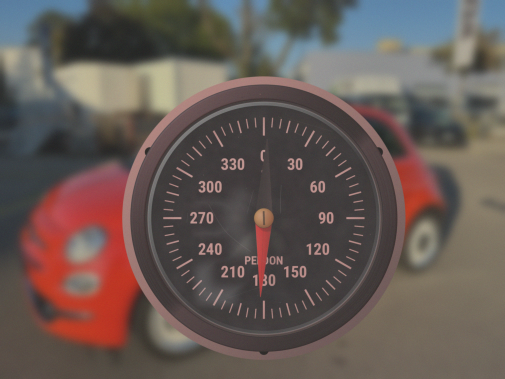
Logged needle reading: 182.5 °
